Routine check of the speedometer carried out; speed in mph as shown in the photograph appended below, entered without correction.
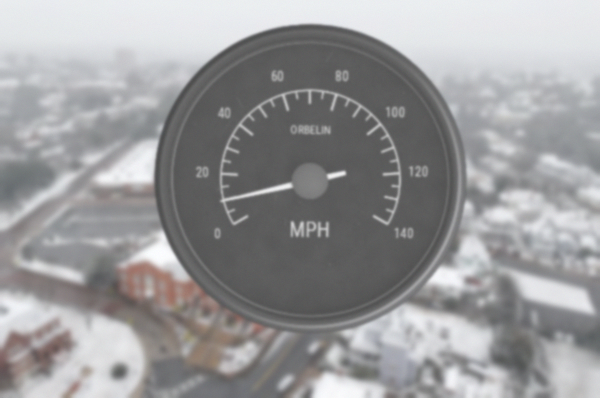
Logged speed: 10 mph
